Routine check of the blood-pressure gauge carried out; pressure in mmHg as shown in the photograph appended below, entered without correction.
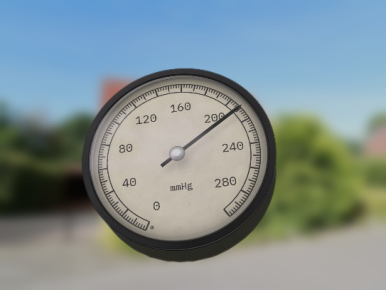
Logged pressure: 210 mmHg
